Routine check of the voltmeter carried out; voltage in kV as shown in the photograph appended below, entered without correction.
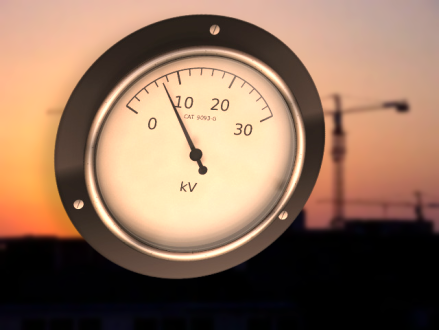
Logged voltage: 7 kV
